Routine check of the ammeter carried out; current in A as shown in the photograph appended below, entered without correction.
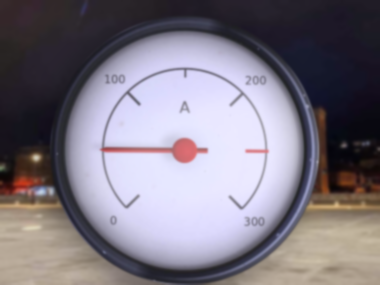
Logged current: 50 A
